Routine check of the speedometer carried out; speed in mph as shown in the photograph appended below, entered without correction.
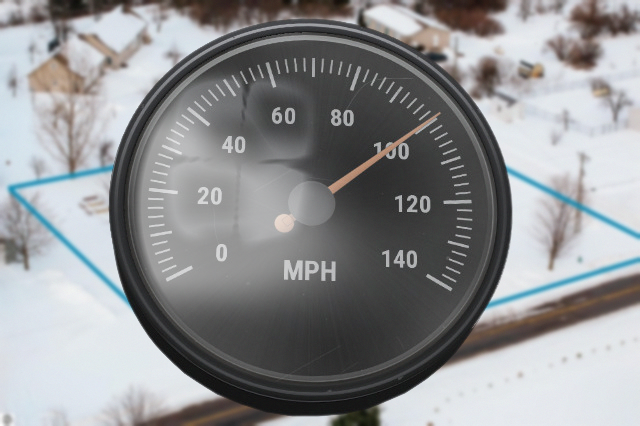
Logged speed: 100 mph
